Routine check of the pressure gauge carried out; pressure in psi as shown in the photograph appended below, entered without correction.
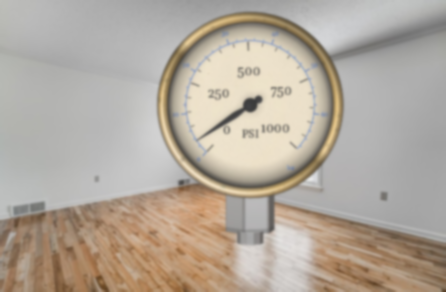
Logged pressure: 50 psi
